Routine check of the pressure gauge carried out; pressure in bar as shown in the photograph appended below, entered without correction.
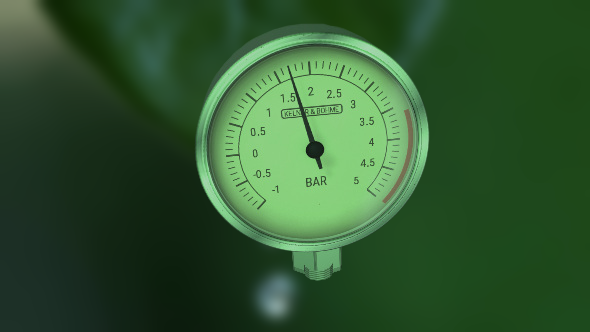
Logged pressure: 1.7 bar
